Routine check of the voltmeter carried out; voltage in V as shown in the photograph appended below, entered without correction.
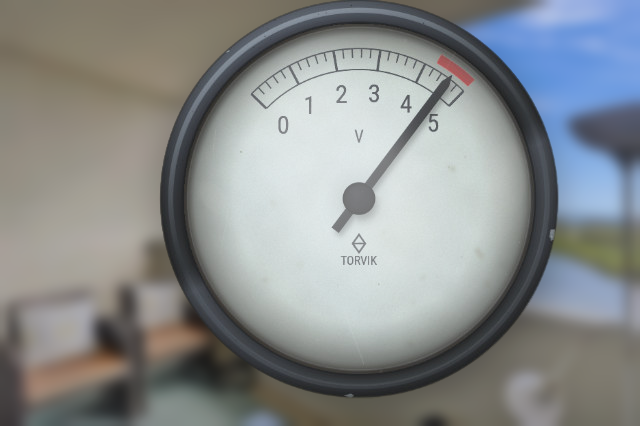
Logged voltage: 4.6 V
